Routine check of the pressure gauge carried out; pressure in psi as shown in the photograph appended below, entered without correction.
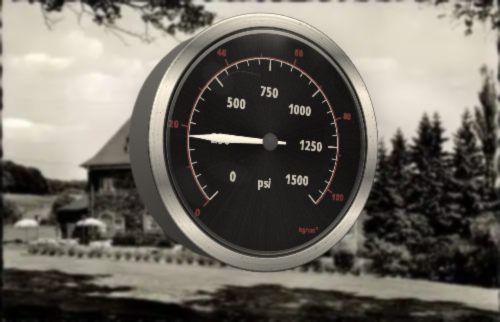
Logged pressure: 250 psi
